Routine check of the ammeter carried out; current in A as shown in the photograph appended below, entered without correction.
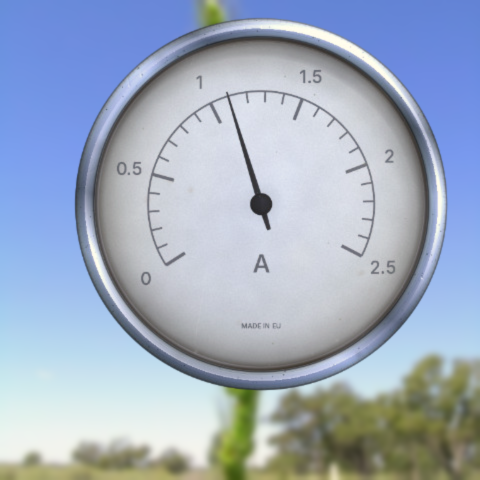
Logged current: 1.1 A
